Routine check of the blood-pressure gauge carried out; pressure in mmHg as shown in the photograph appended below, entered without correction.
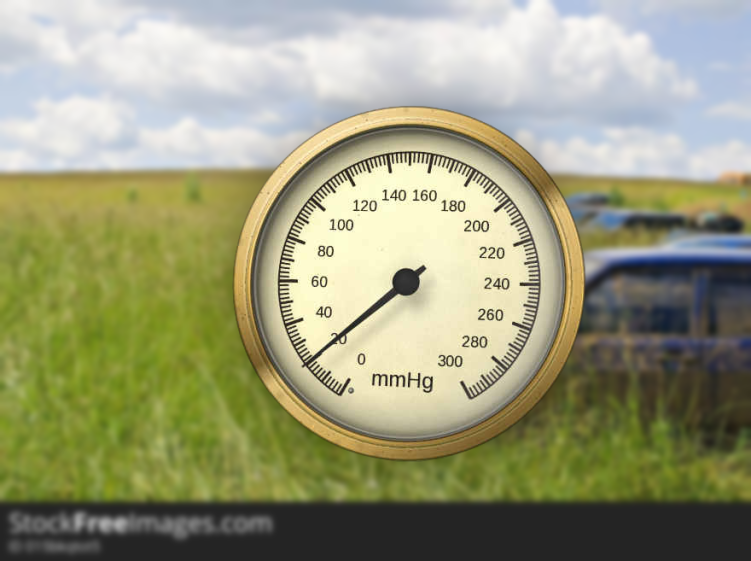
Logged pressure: 20 mmHg
